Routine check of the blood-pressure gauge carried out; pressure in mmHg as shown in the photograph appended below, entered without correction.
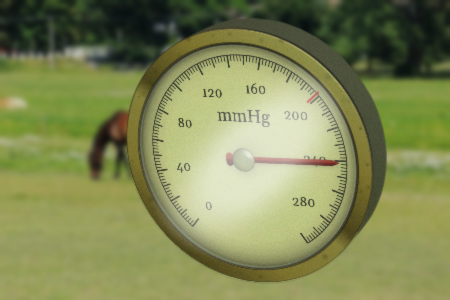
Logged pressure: 240 mmHg
